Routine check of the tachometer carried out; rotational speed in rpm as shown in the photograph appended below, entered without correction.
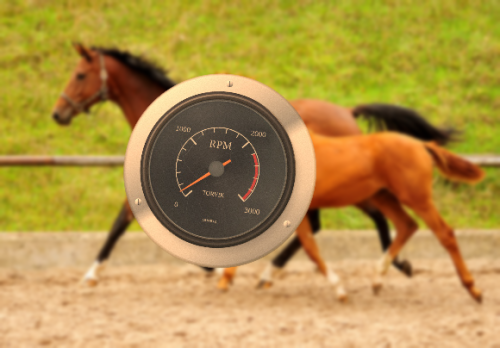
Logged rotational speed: 100 rpm
